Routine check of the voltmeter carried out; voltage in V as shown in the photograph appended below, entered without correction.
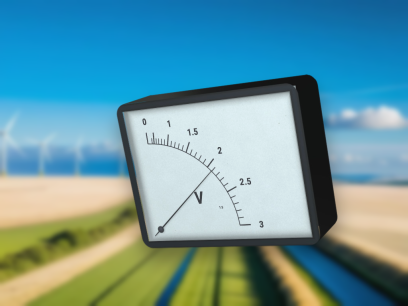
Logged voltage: 2.1 V
